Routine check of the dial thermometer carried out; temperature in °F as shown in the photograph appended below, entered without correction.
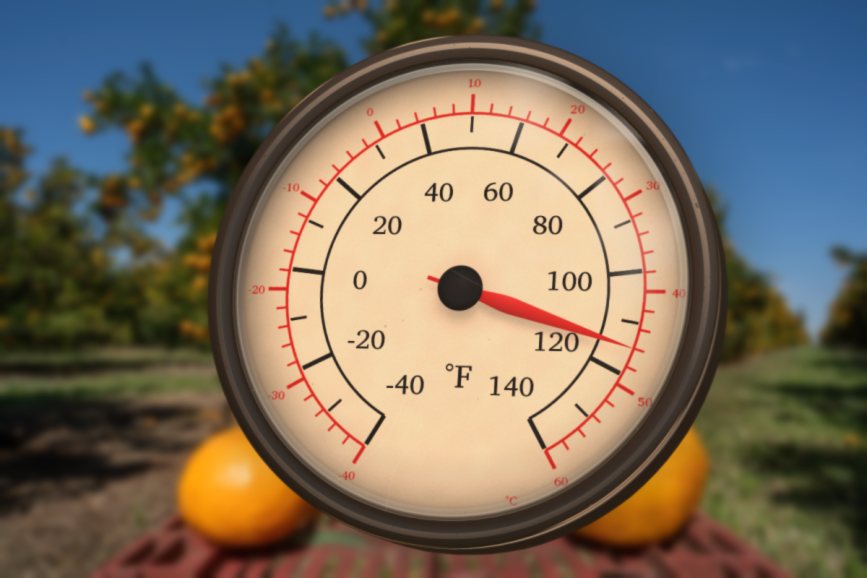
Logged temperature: 115 °F
